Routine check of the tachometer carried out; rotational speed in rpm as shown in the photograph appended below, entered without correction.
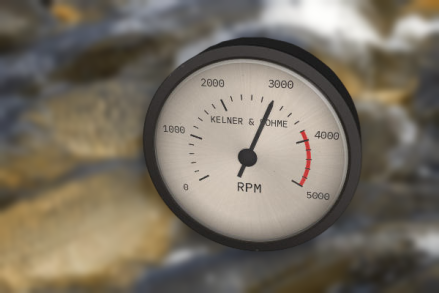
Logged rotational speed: 3000 rpm
